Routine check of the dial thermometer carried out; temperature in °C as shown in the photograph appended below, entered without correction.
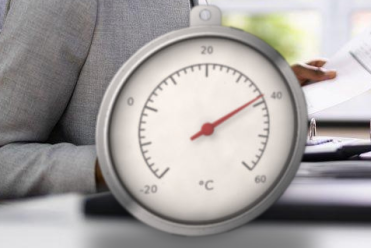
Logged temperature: 38 °C
